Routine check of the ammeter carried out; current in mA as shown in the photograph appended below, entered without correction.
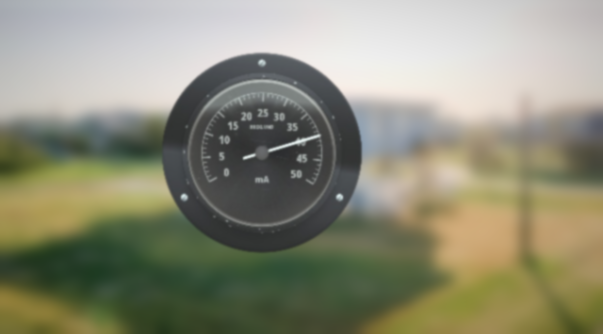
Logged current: 40 mA
